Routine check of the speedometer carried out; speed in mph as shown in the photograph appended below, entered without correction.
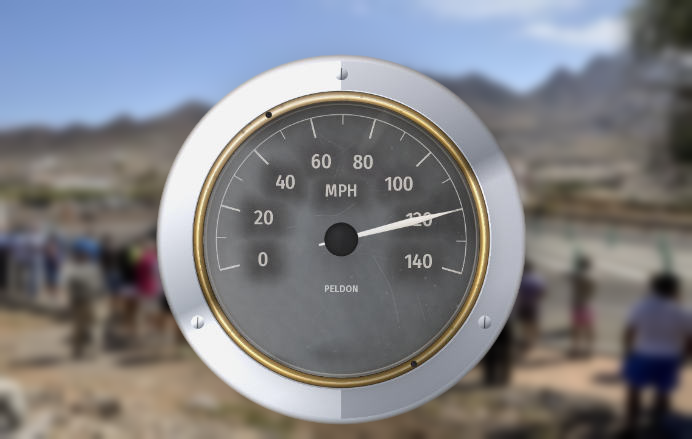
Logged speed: 120 mph
